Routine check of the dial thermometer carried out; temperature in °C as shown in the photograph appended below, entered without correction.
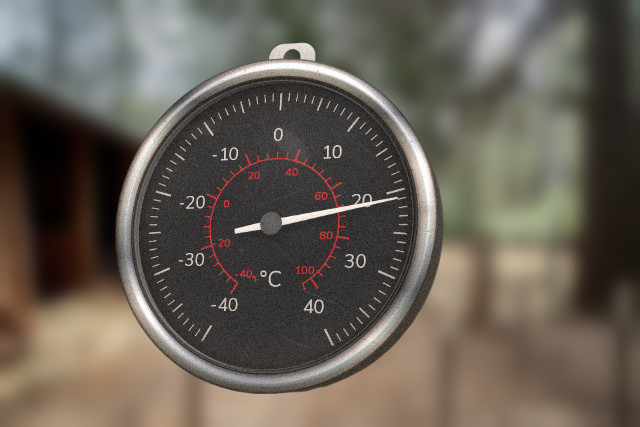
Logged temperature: 21 °C
